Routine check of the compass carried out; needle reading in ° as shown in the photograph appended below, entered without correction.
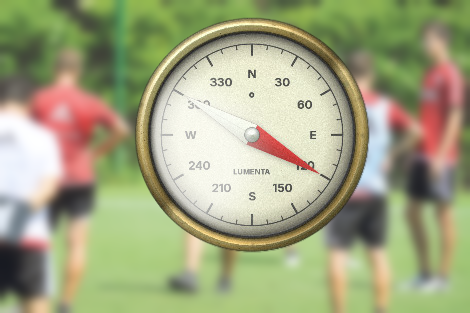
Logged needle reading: 120 °
